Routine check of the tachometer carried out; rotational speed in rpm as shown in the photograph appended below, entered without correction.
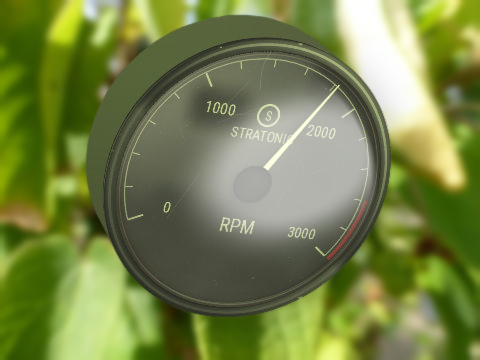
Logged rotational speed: 1800 rpm
